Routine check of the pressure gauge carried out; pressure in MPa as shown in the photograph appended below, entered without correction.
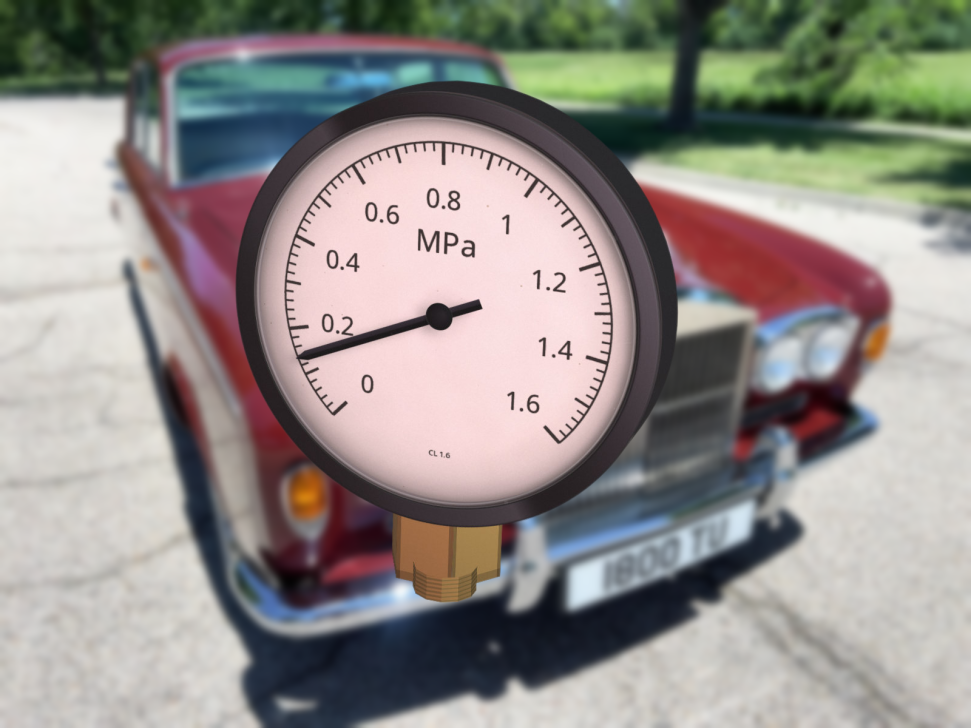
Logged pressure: 0.14 MPa
